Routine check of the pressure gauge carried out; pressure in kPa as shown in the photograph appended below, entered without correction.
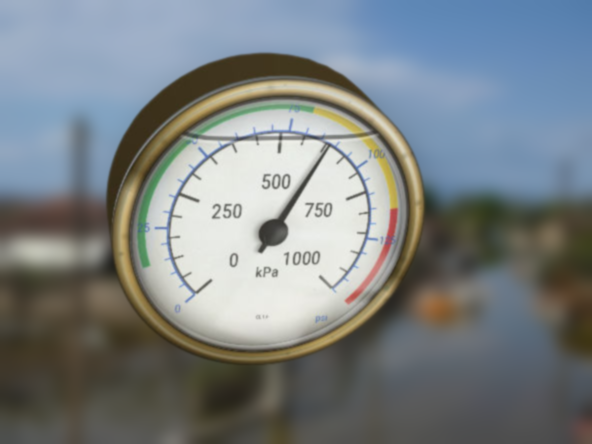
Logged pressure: 600 kPa
